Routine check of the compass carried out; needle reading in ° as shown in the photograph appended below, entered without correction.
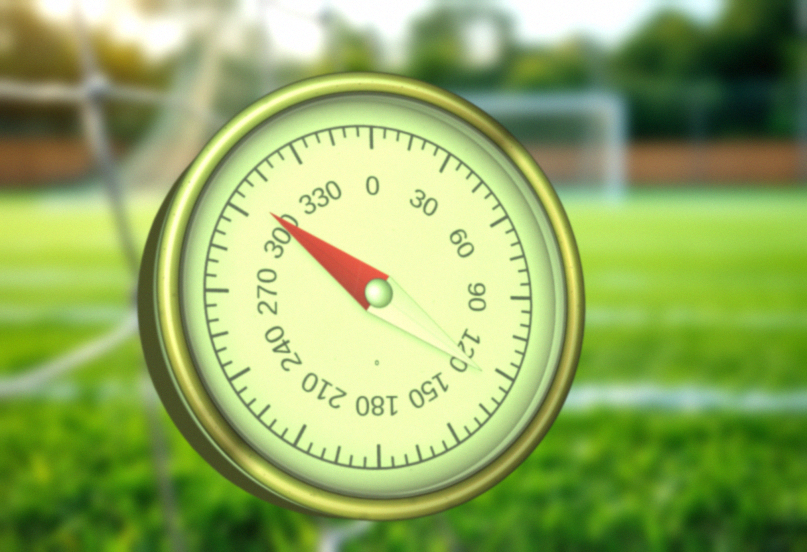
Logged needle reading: 305 °
